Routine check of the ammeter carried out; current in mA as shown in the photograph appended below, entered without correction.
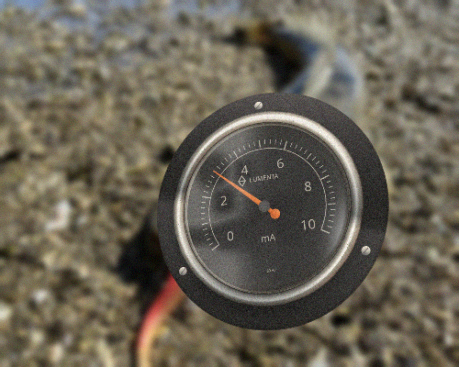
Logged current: 3 mA
